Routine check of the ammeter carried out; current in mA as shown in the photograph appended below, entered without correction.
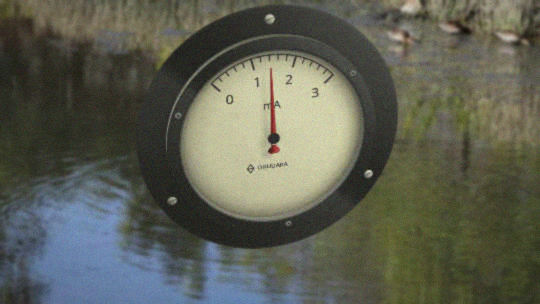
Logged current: 1.4 mA
